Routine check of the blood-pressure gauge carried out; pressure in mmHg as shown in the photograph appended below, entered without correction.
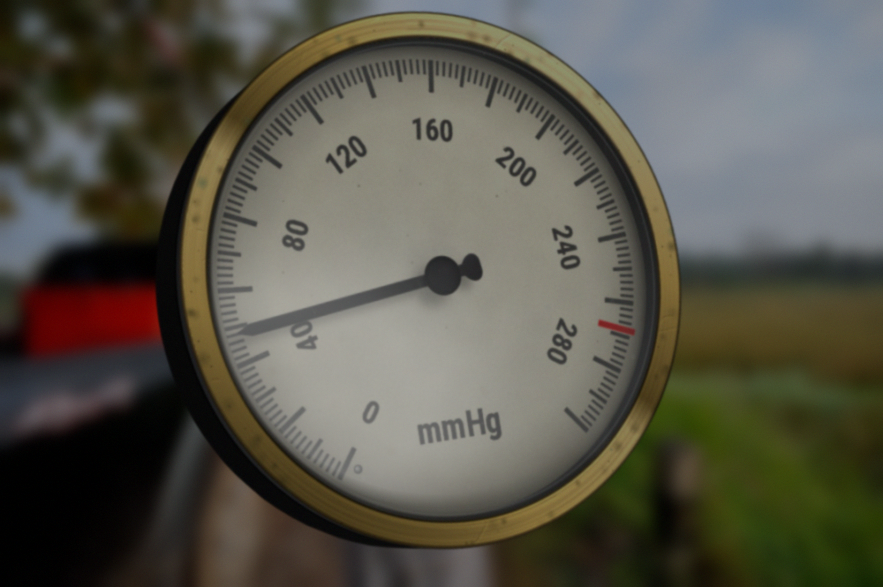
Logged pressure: 48 mmHg
